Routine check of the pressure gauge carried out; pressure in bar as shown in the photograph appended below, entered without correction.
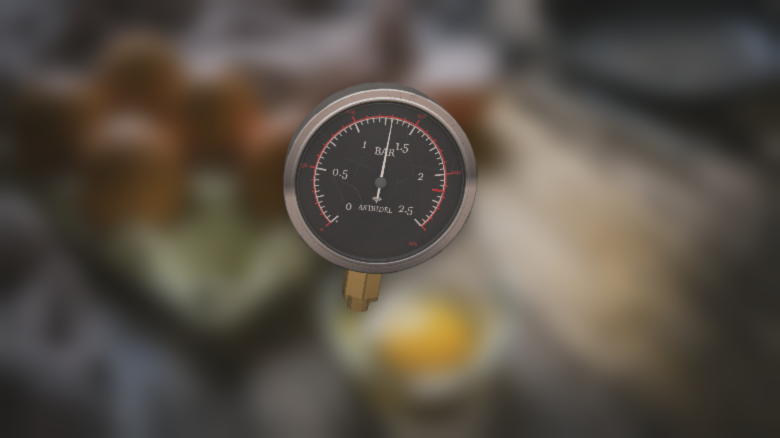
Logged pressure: 1.3 bar
